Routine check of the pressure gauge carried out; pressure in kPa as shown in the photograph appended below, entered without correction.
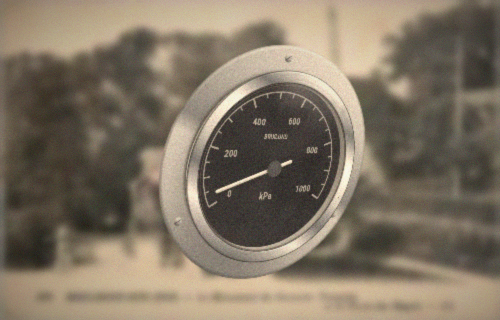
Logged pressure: 50 kPa
